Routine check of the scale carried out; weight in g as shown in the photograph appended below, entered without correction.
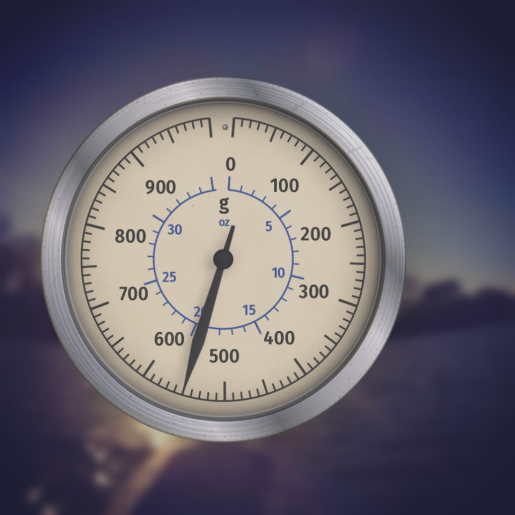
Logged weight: 550 g
